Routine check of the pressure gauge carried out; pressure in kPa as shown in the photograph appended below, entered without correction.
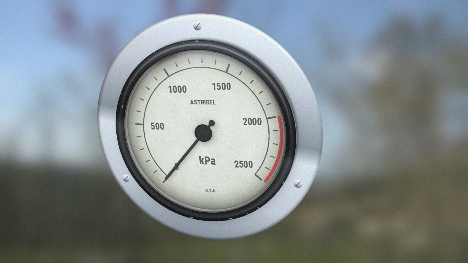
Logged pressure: 0 kPa
